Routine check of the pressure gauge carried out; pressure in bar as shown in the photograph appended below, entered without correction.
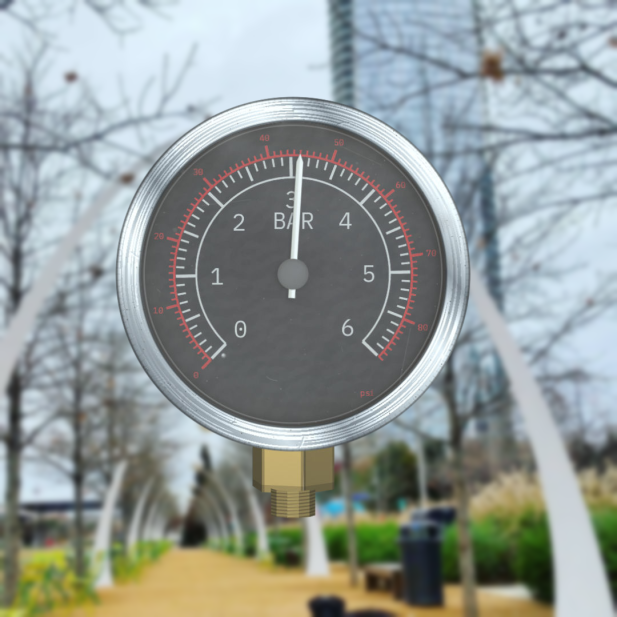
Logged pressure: 3.1 bar
